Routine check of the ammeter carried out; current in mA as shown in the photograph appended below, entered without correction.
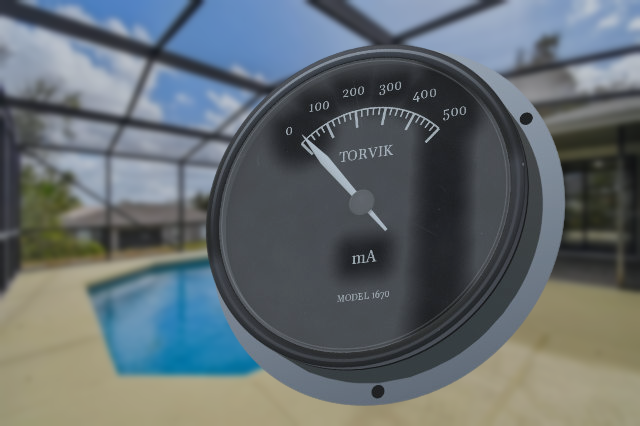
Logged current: 20 mA
